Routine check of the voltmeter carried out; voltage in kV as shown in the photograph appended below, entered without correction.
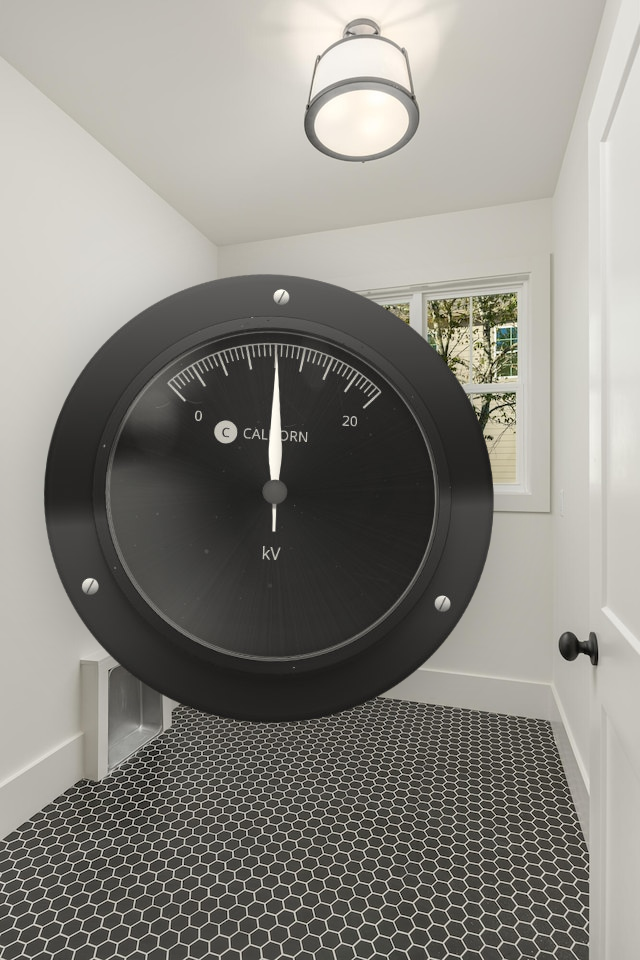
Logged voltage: 10 kV
